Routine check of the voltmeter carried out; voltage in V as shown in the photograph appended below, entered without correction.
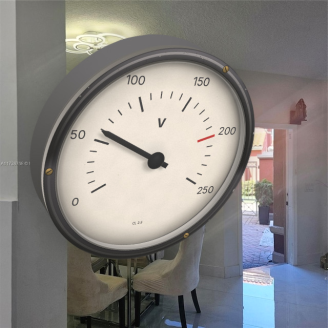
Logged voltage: 60 V
